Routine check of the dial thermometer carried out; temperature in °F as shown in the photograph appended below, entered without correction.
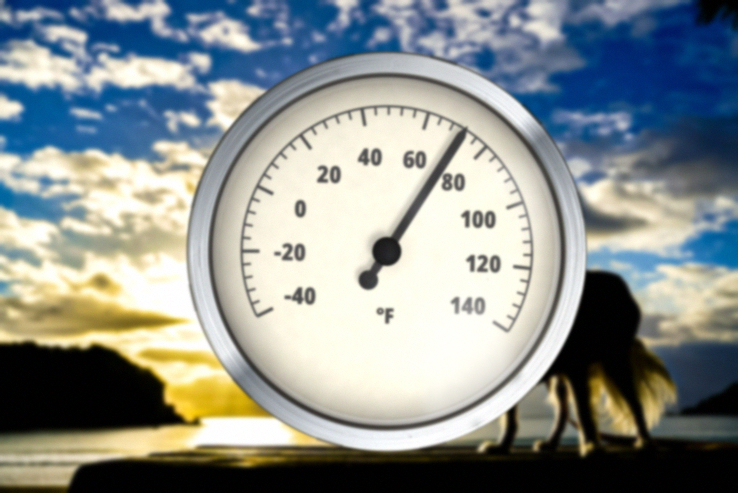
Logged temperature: 72 °F
